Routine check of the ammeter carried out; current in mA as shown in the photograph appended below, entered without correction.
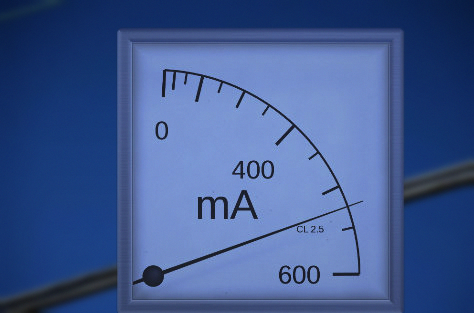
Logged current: 525 mA
